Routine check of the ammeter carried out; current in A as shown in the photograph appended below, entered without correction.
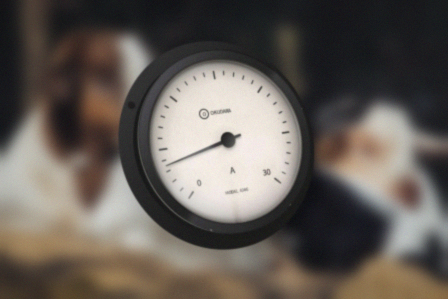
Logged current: 3.5 A
